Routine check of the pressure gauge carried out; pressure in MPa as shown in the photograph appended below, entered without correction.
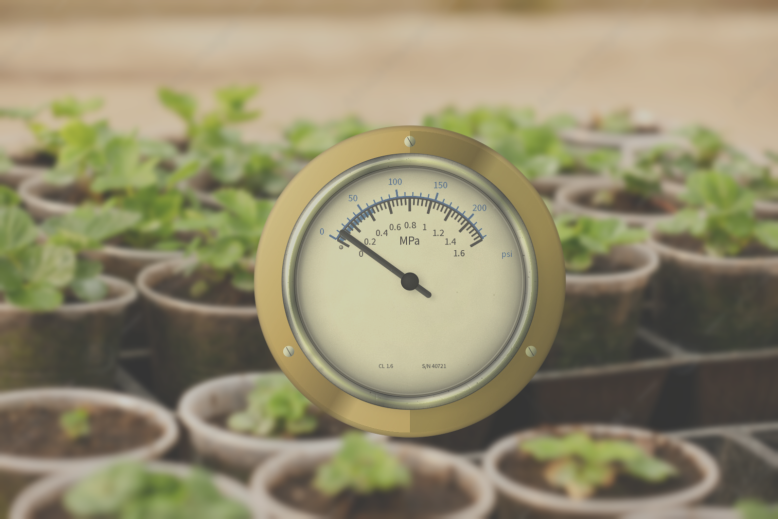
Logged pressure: 0.08 MPa
